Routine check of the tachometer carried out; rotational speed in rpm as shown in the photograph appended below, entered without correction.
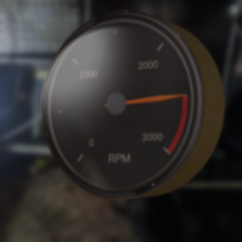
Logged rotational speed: 2500 rpm
